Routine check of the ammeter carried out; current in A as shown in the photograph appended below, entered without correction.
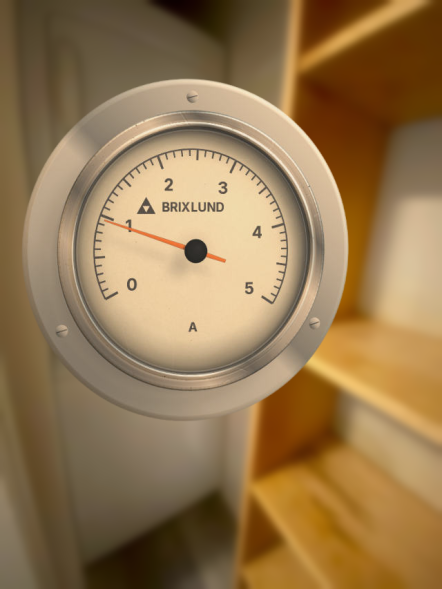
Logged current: 0.95 A
